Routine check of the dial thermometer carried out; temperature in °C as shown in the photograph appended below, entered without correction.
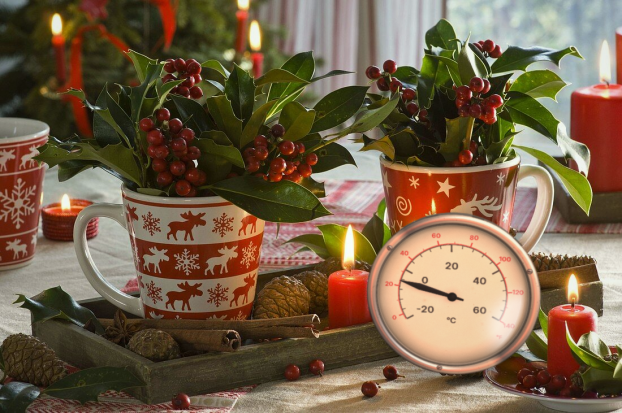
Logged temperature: -4 °C
